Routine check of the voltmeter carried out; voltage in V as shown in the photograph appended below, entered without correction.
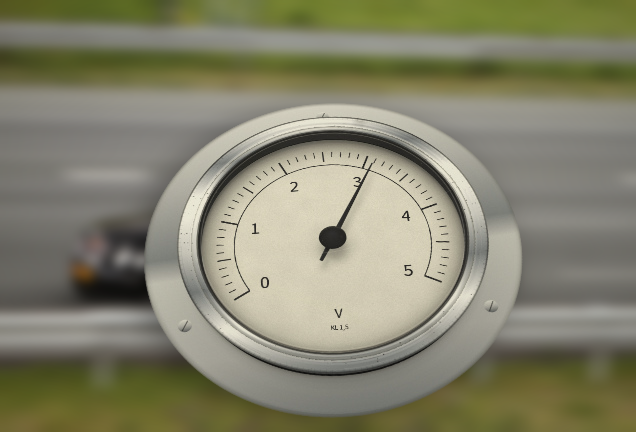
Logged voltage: 3.1 V
